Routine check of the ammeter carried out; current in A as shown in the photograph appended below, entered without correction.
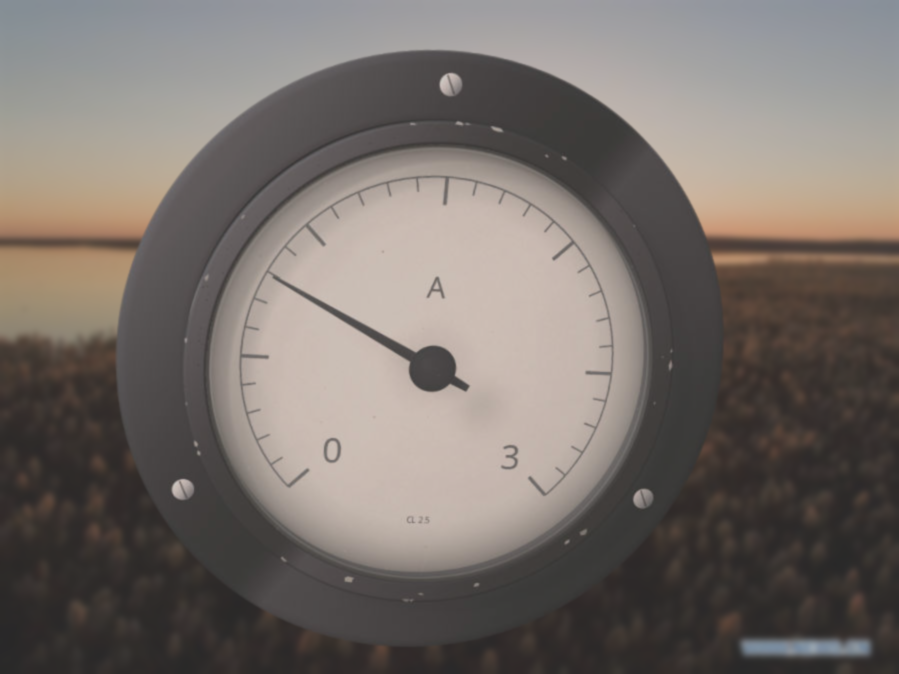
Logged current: 0.8 A
